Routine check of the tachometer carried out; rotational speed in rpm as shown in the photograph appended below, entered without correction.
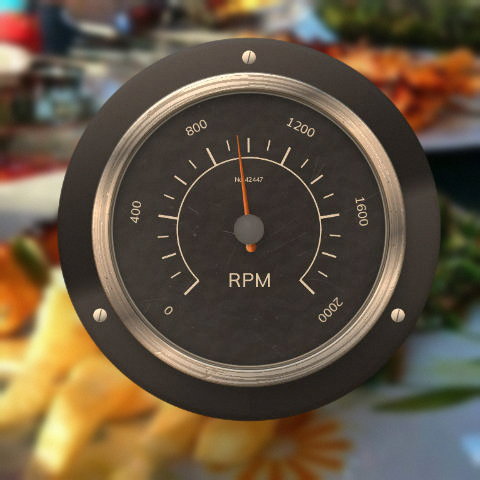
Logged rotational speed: 950 rpm
